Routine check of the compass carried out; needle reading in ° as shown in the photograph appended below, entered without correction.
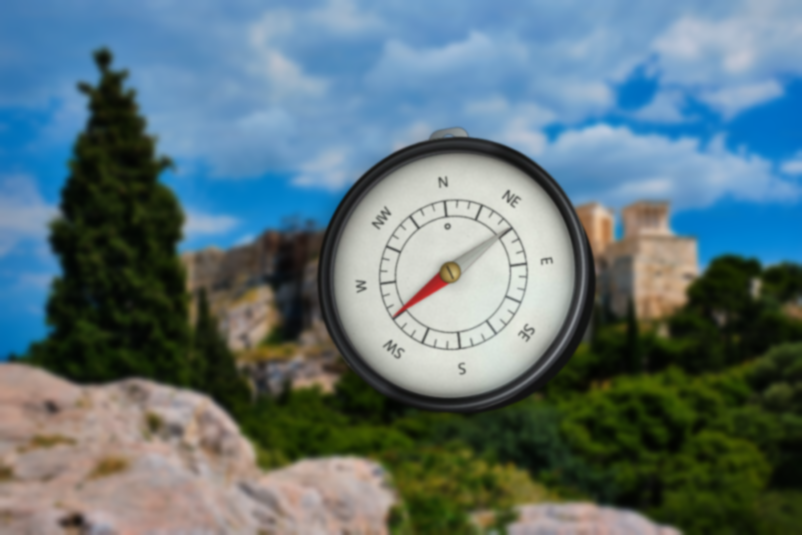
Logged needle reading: 240 °
